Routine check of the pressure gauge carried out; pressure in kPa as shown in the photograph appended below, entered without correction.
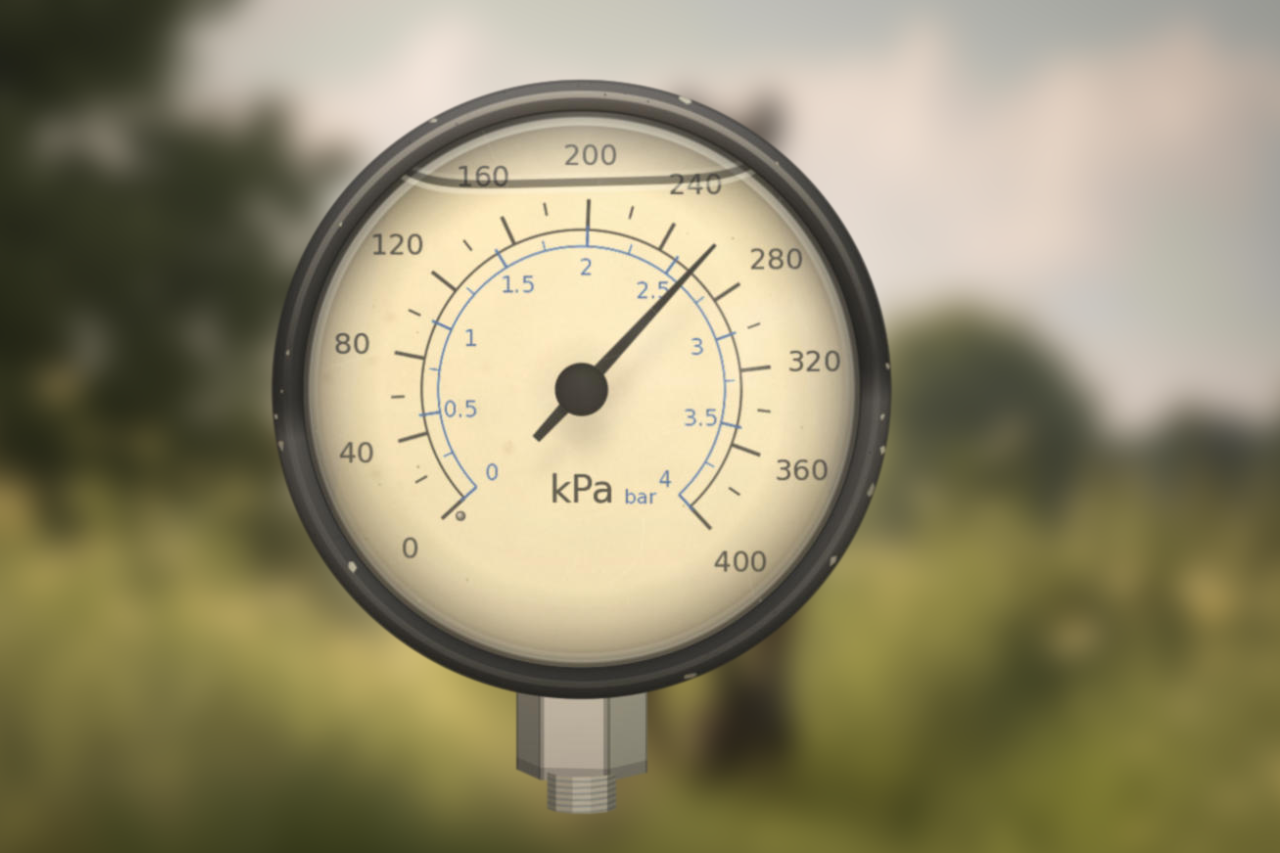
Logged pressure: 260 kPa
